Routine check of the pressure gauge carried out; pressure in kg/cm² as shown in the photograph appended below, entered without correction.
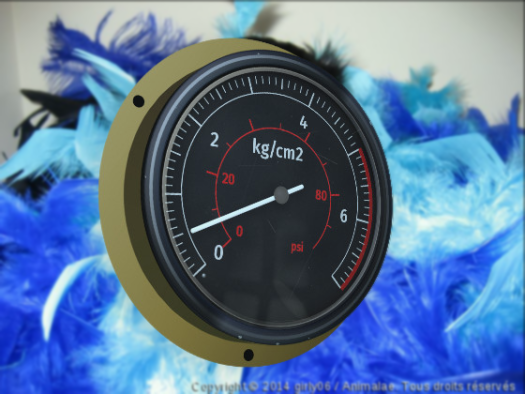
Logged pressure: 0.5 kg/cm²
